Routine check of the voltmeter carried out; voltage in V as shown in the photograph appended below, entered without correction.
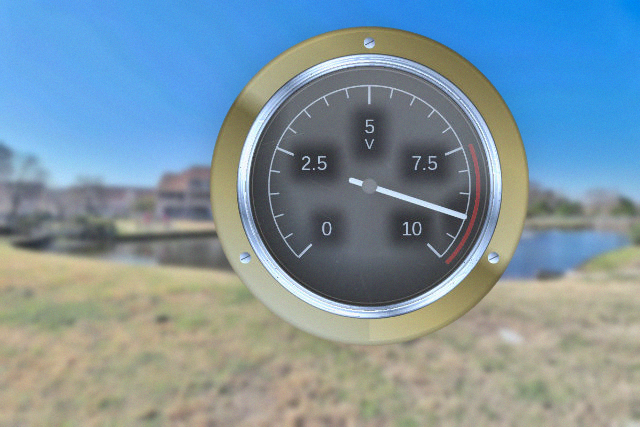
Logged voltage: 9 V
